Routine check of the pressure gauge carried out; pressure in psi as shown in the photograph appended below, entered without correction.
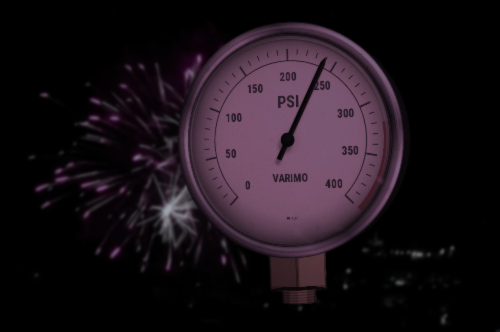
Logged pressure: 240 psi
